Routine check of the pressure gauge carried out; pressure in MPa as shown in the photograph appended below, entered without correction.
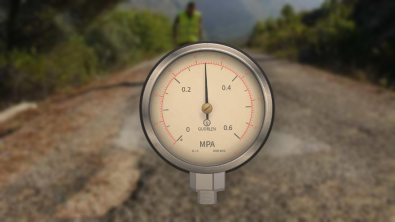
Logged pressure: 0.3 MPa
